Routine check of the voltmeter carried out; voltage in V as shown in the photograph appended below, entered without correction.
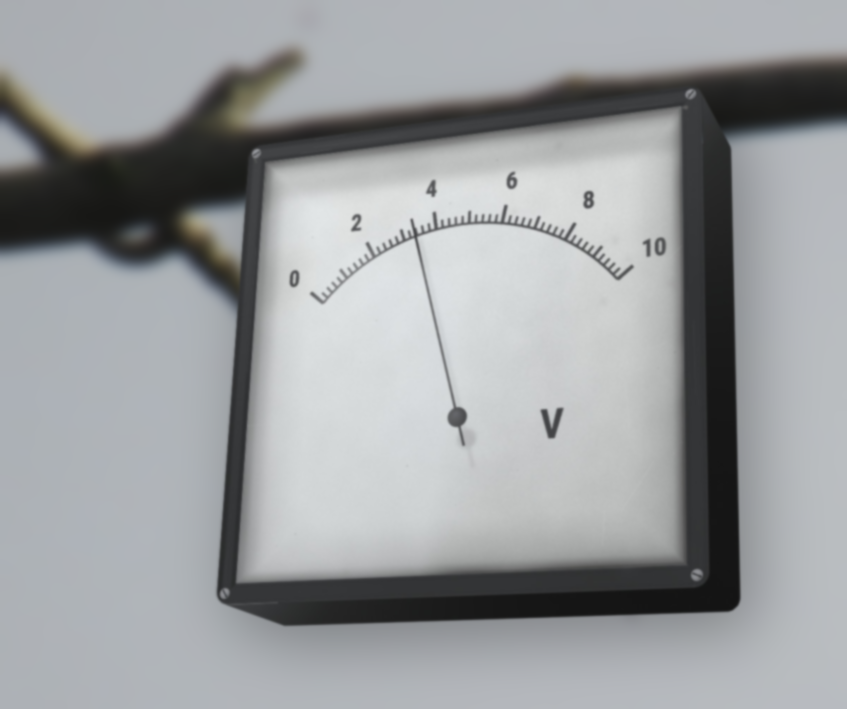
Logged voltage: 3.4 V
